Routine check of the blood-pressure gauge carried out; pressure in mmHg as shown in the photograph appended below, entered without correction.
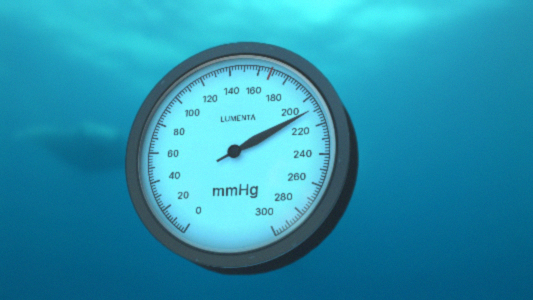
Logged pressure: 210 mmHg
